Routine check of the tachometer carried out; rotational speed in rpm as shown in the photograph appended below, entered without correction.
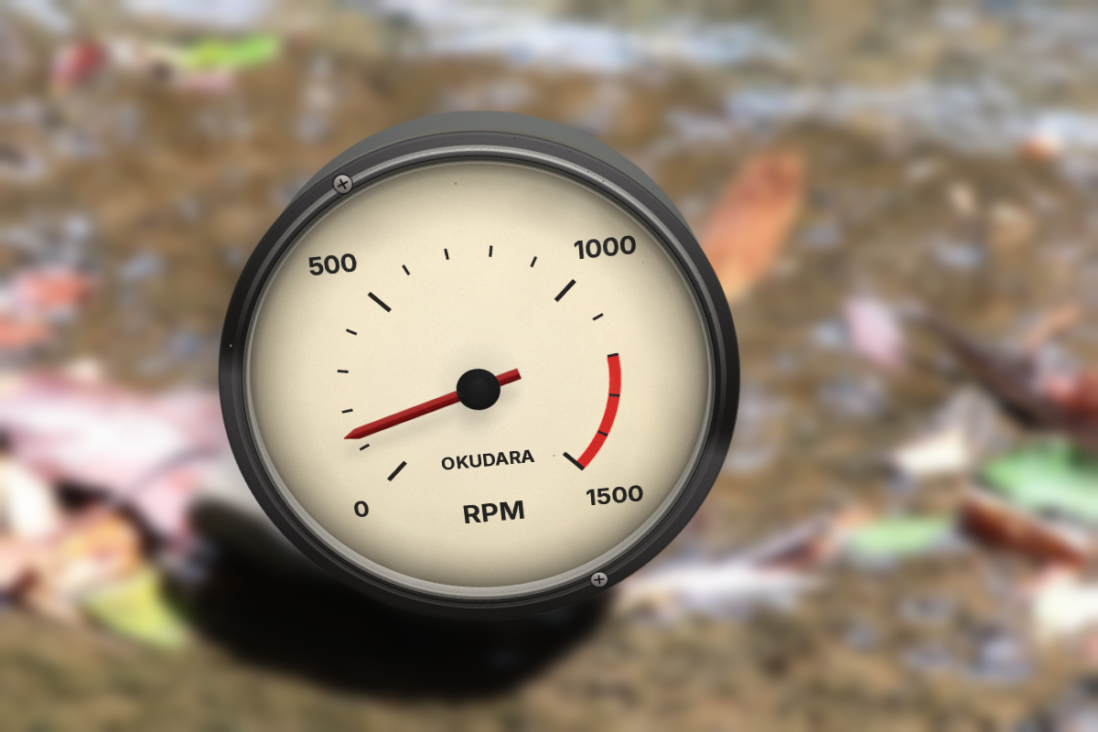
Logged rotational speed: 150 rpm
